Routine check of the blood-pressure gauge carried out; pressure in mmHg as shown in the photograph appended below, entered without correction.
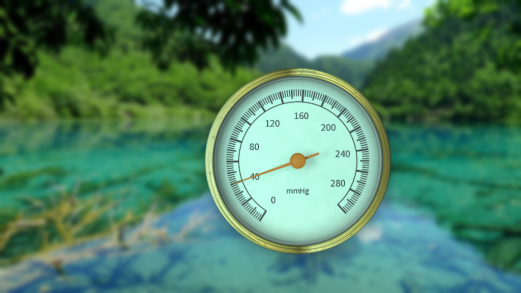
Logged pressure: 40 mmHg
